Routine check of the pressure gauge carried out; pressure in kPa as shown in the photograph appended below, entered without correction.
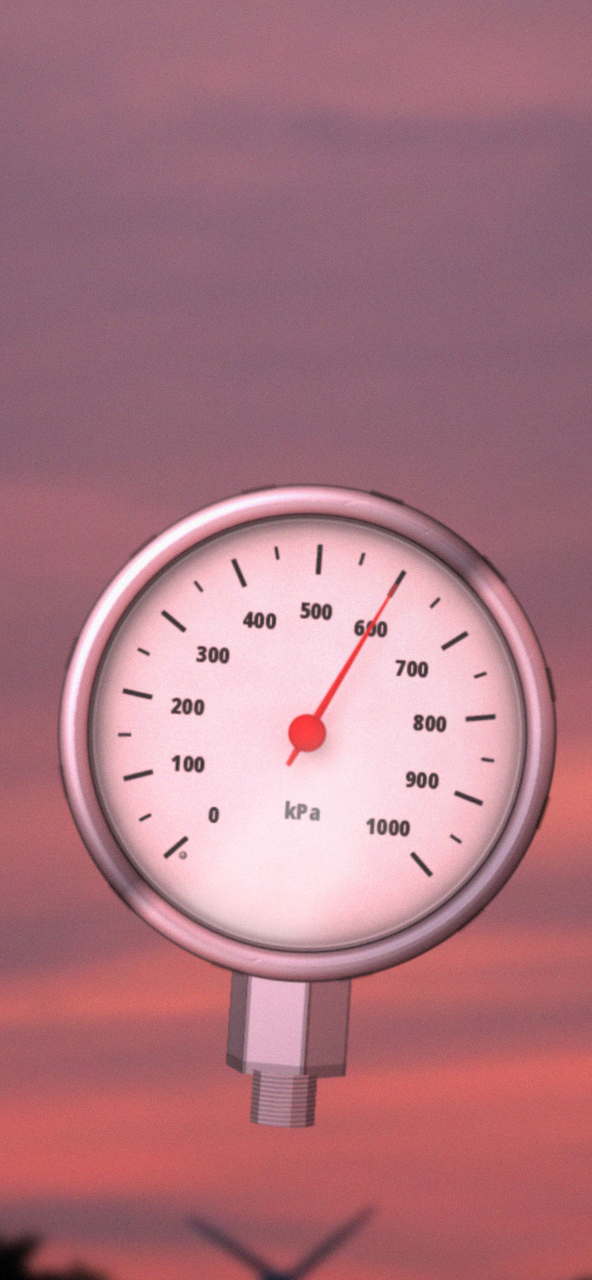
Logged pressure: 600 kPa
